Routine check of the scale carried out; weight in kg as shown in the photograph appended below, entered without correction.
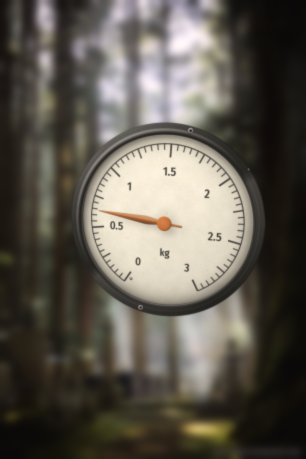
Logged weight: 0.65 kg
